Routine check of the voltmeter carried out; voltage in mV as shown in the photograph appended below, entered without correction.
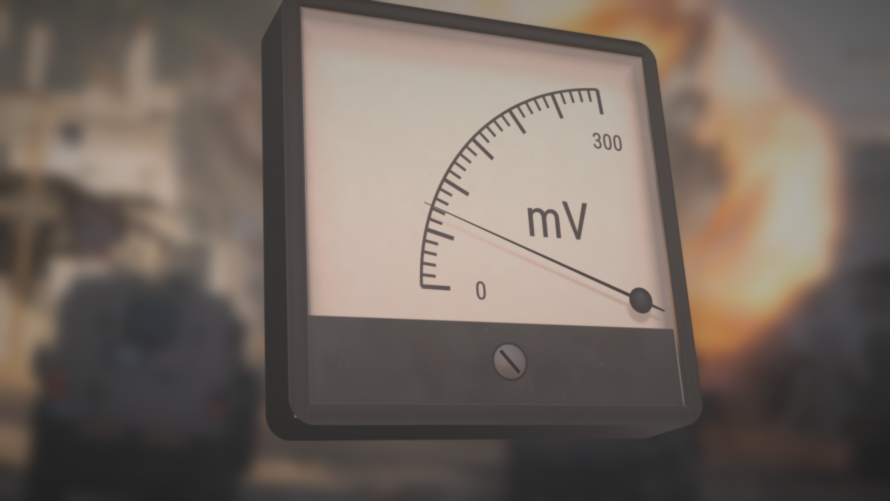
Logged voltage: 70 mV
